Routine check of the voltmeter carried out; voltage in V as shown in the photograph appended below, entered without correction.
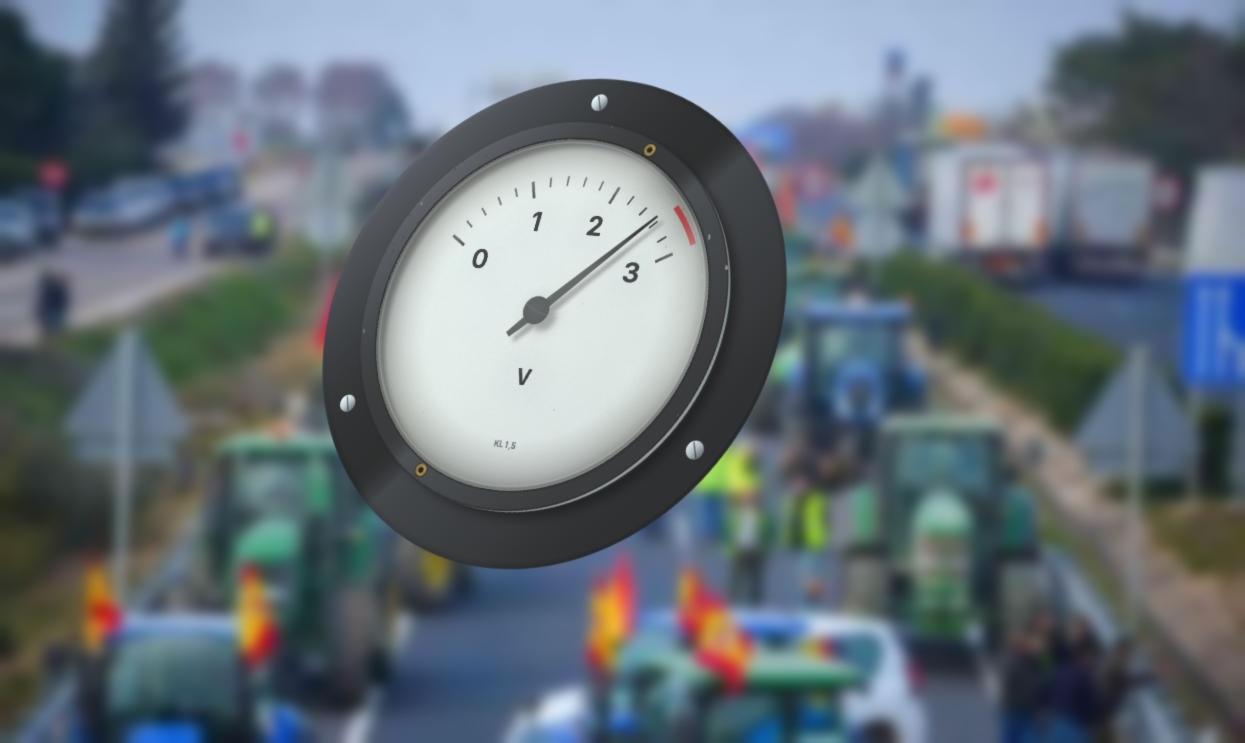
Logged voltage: 2.6 V
